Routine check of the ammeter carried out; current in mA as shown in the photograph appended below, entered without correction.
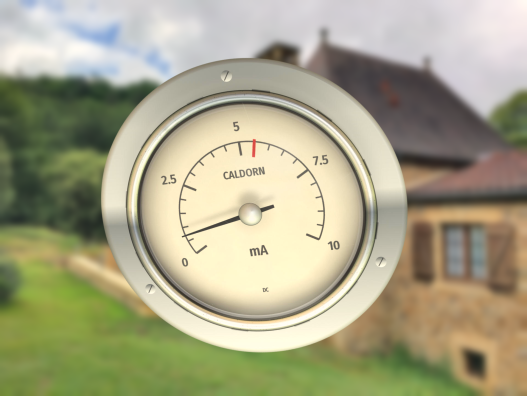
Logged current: 0.75 mA
